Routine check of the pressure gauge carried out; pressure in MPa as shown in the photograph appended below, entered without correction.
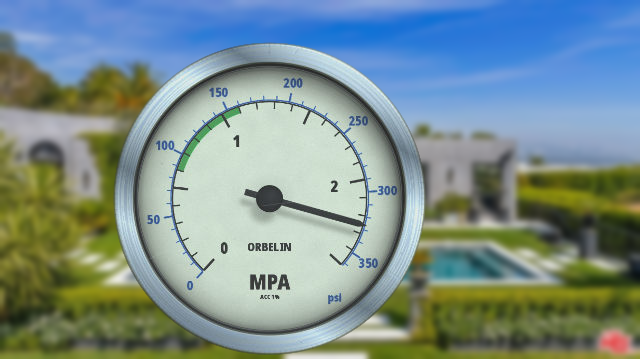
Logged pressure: 2.25 MPa
